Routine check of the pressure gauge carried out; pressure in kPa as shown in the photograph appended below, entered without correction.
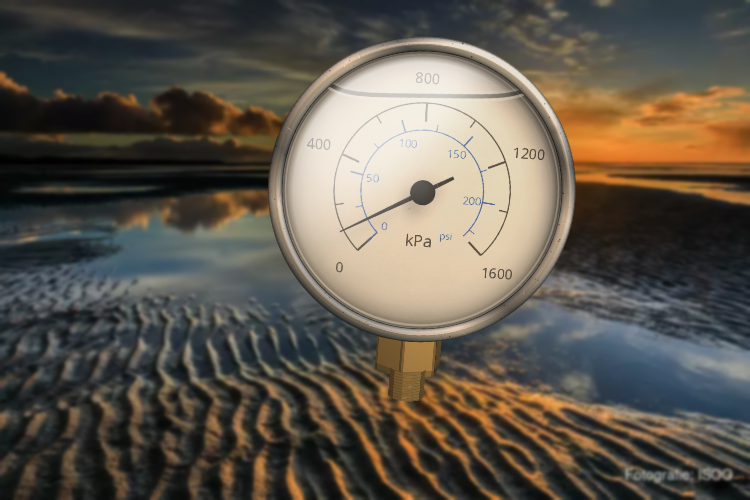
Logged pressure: 100 kPa
